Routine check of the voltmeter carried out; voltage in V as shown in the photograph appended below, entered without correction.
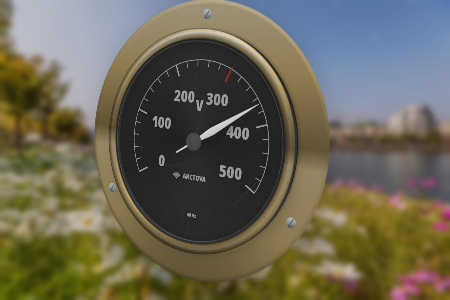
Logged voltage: 370 V
